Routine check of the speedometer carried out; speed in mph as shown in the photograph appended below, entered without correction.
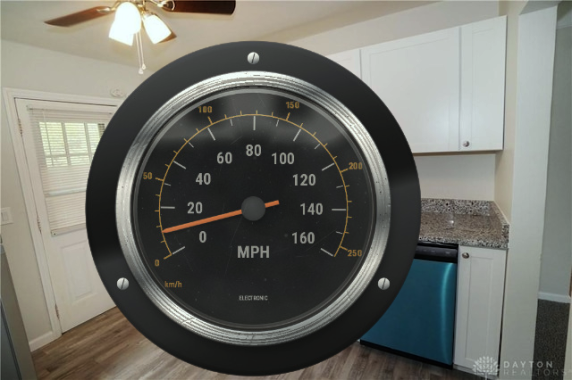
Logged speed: 10 mph
